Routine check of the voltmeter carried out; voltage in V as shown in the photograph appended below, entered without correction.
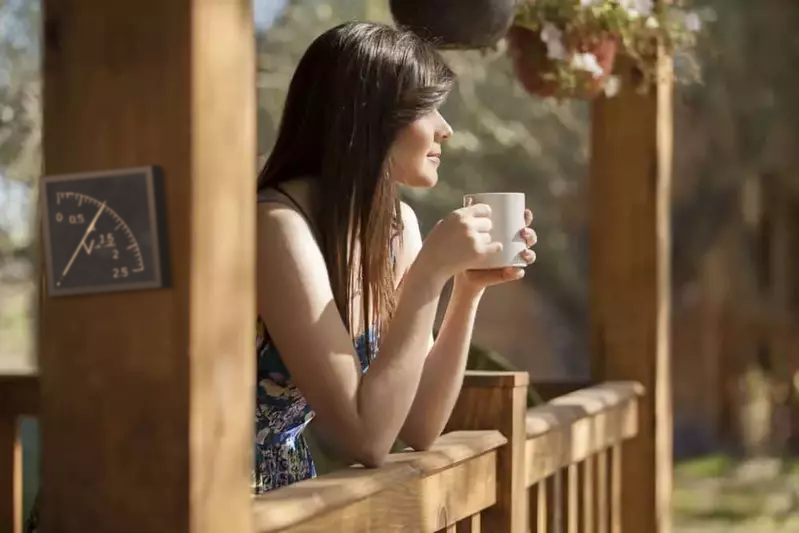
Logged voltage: 1 V
